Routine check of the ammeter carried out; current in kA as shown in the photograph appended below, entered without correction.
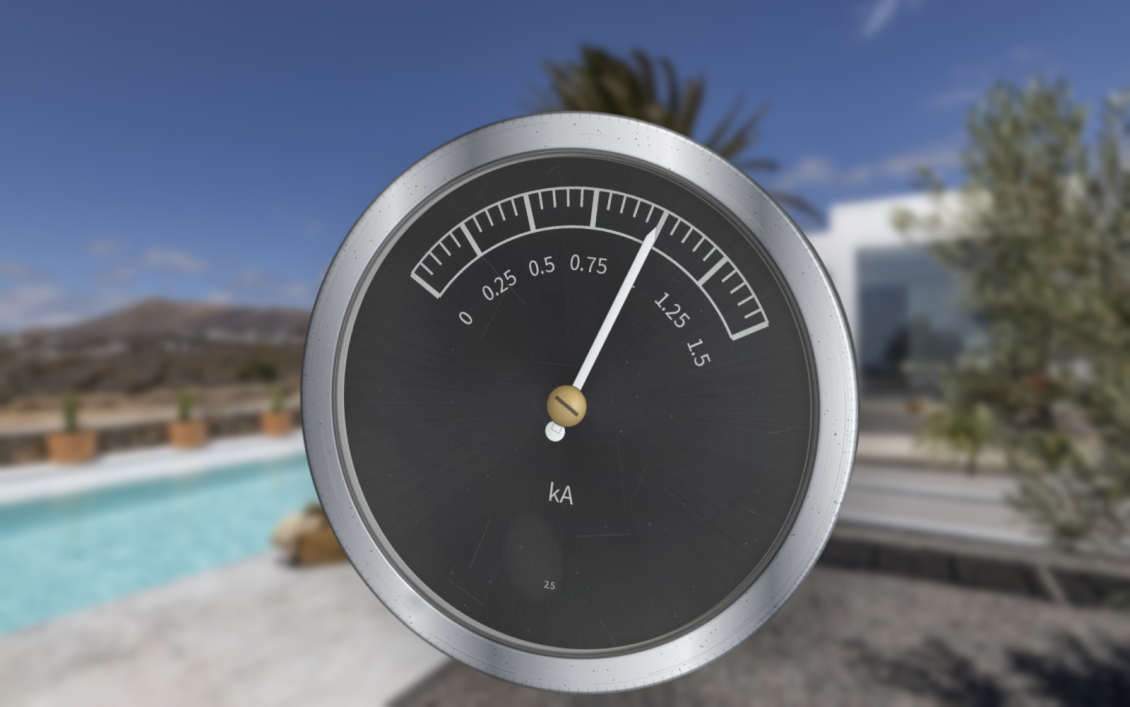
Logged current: 1 kA
